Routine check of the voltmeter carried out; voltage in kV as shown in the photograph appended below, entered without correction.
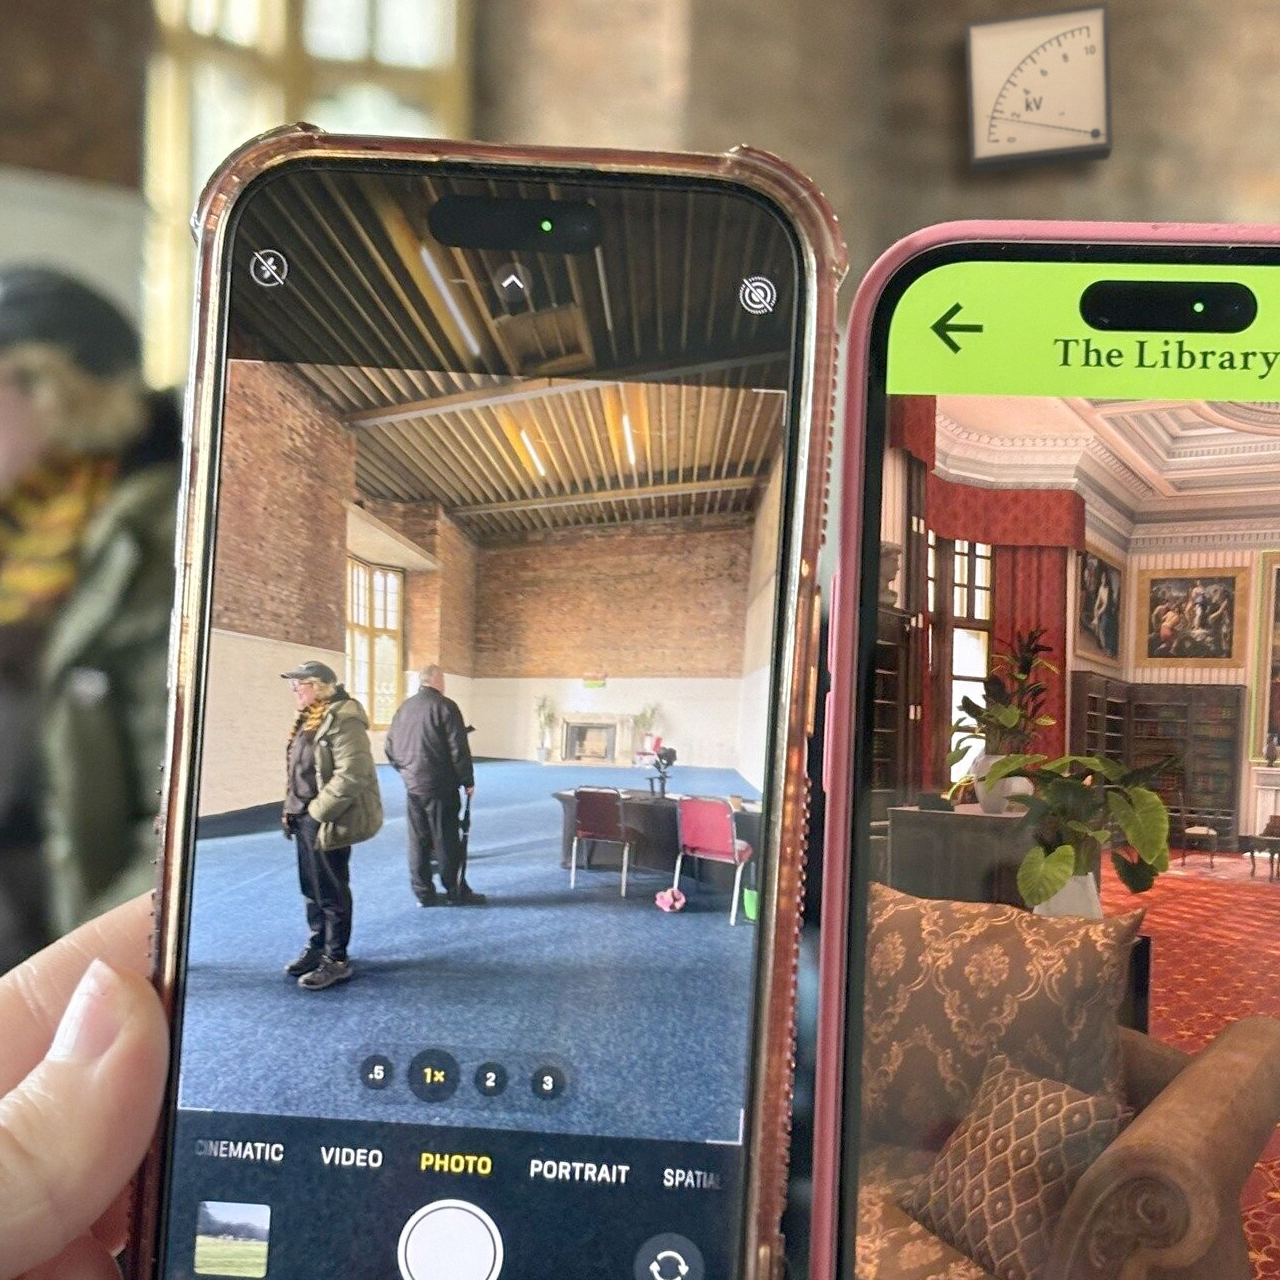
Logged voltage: 1.5 kV
